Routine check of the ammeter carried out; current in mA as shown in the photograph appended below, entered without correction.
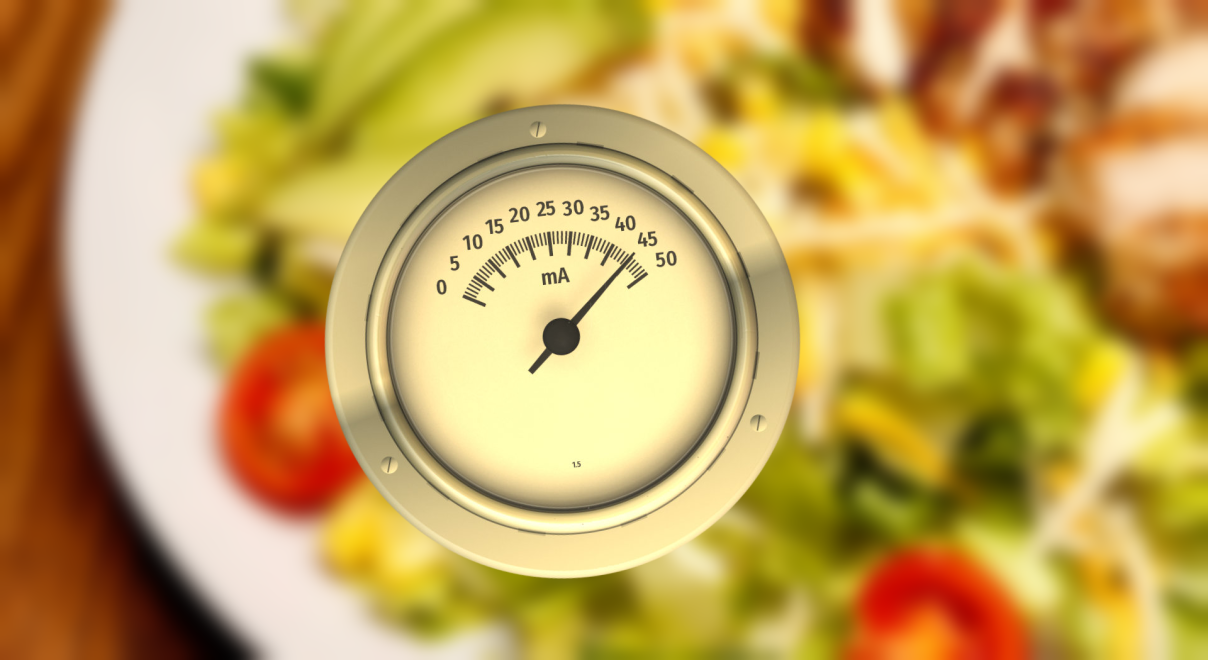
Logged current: 45 mA
